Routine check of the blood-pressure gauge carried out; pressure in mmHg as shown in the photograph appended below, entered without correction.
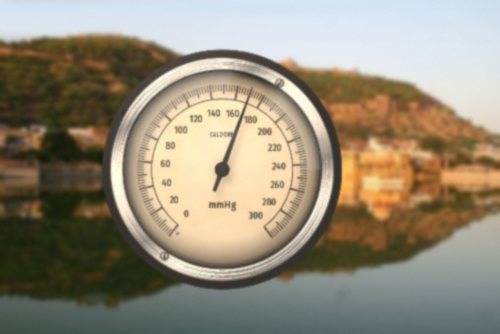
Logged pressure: 170 mmHg
